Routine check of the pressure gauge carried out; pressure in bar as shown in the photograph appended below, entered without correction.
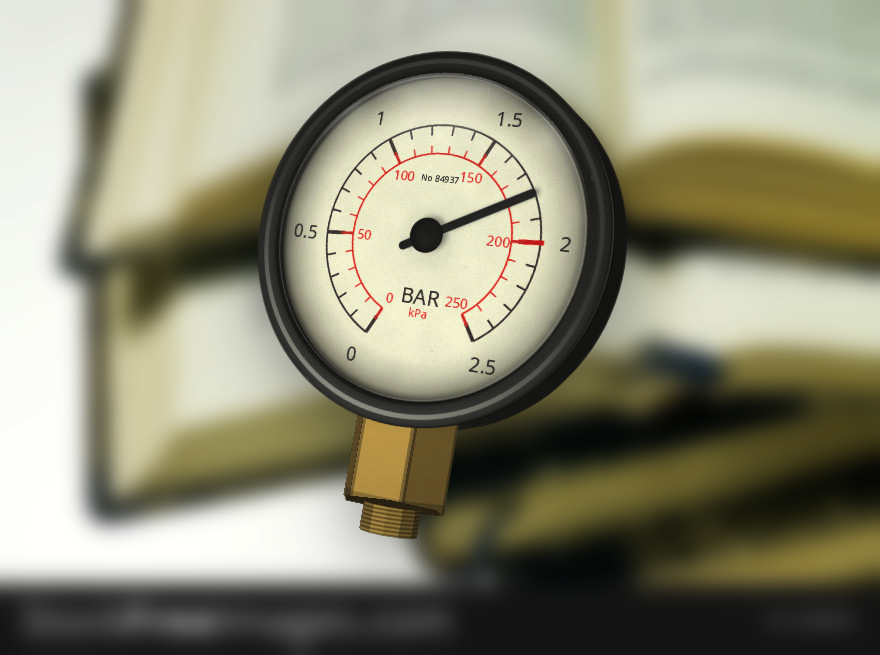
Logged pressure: 1.8 bar
